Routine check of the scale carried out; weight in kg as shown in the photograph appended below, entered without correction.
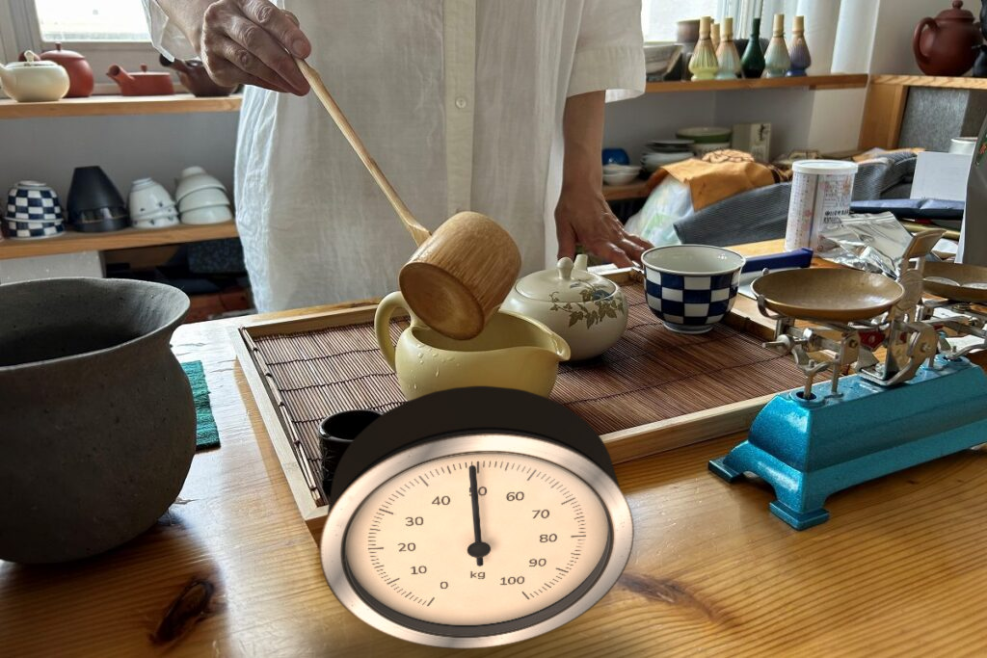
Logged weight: 49 kg
